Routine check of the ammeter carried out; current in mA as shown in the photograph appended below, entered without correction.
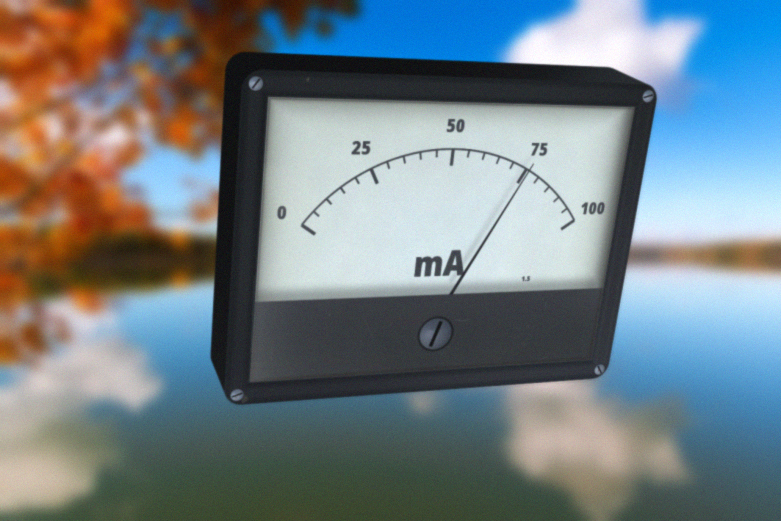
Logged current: 75 mA
